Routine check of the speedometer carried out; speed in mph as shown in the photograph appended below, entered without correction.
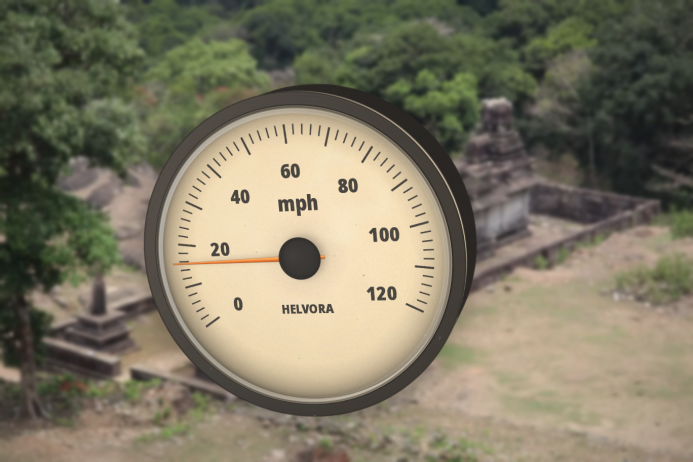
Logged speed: 16 mph
